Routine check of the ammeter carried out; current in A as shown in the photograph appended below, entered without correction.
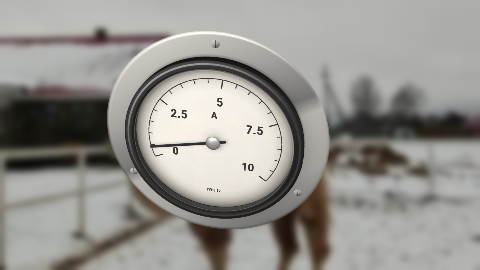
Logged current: 0.5 A
